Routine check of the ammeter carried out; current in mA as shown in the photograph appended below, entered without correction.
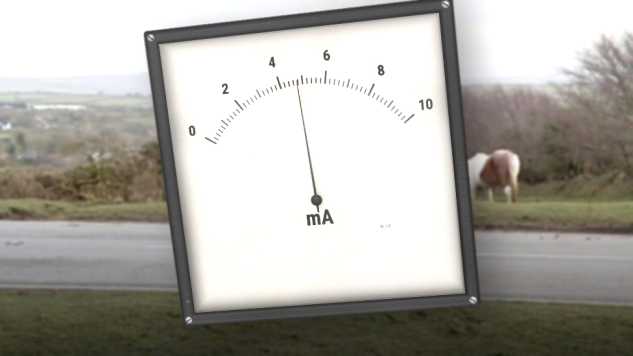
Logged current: 4.8 mA
